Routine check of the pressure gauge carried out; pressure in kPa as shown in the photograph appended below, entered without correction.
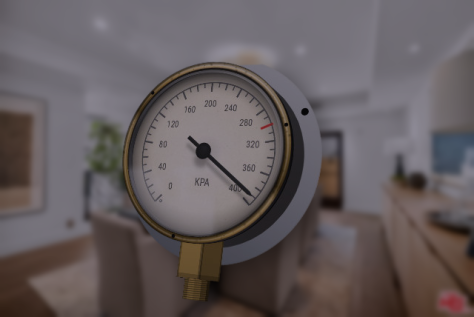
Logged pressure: 390 kPa
